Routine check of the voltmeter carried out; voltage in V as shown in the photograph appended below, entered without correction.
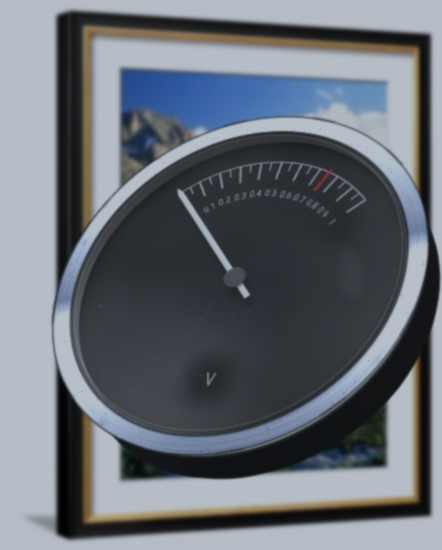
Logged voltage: 0 V
